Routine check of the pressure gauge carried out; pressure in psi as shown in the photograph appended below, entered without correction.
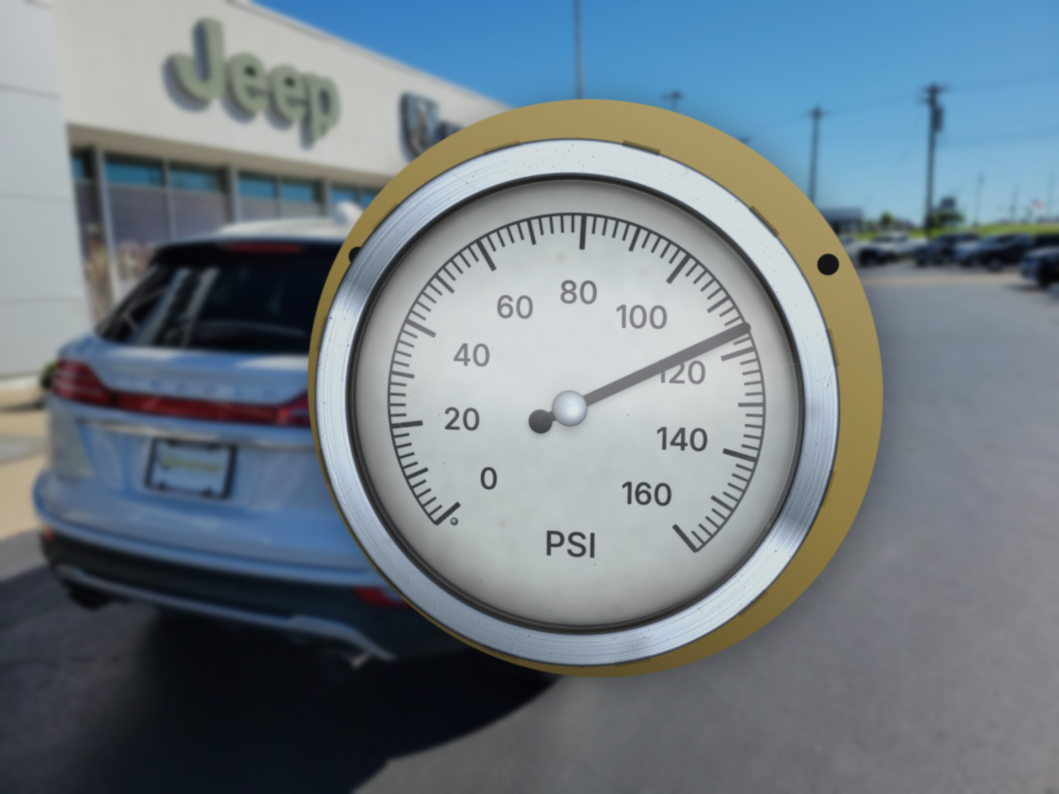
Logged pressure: 116 psi
